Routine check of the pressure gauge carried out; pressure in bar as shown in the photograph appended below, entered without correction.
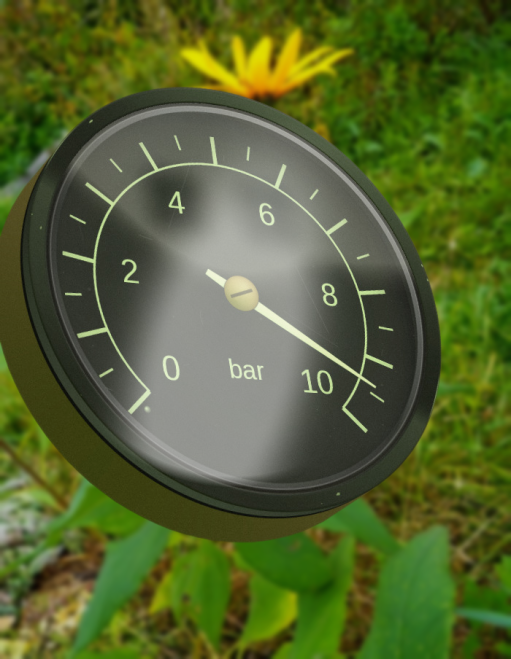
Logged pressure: 9.5 bar
